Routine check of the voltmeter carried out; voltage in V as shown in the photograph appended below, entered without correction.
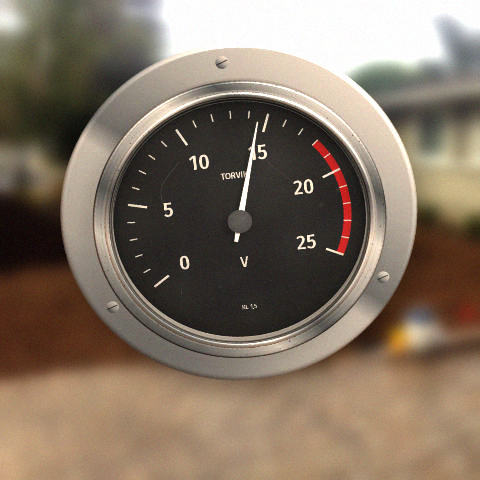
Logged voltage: 14.5 V
